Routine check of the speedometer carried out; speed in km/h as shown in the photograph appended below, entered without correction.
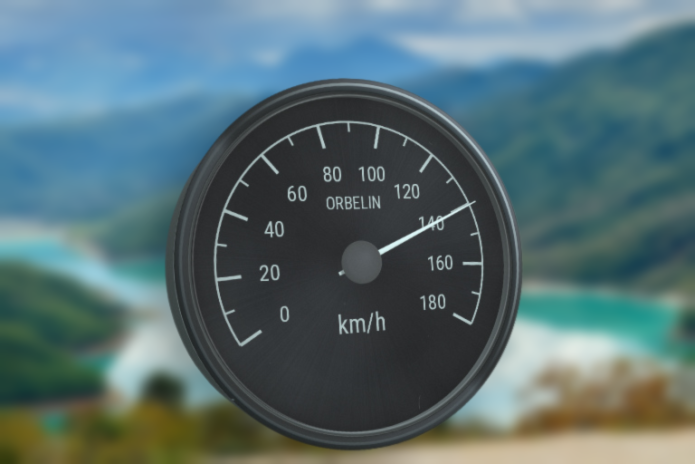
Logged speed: 140 km/h
